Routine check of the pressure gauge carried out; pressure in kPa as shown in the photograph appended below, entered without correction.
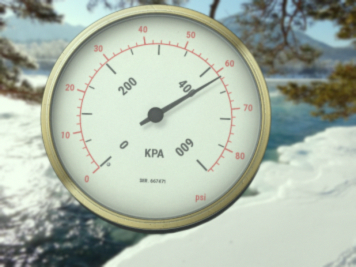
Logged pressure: 425 kPa
